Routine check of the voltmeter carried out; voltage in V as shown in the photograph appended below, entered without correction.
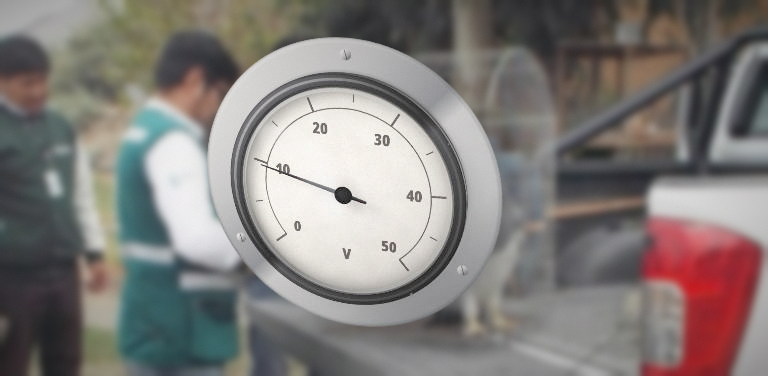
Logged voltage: 10 V
